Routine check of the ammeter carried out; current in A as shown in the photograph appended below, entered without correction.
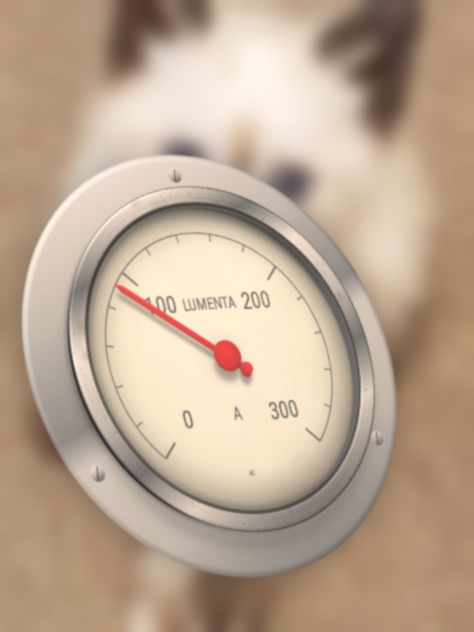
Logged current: 90 A
